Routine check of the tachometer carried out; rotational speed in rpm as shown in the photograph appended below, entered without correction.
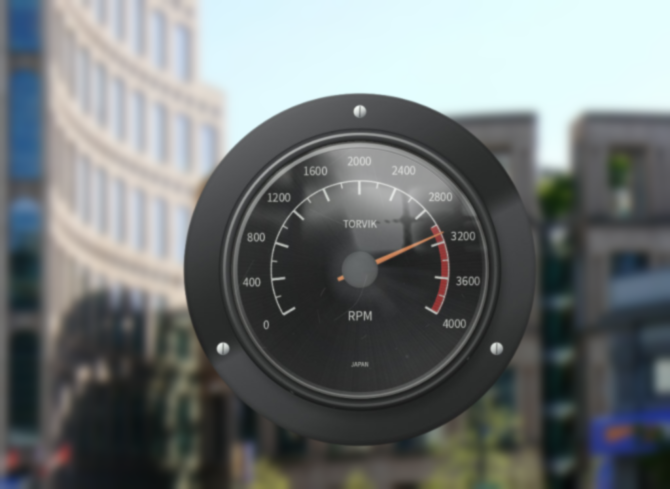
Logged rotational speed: 3100 rpm
